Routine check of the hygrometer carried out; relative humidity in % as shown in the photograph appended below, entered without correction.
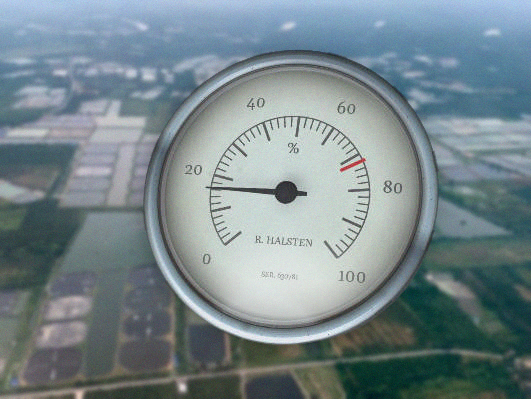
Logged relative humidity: 16 %
